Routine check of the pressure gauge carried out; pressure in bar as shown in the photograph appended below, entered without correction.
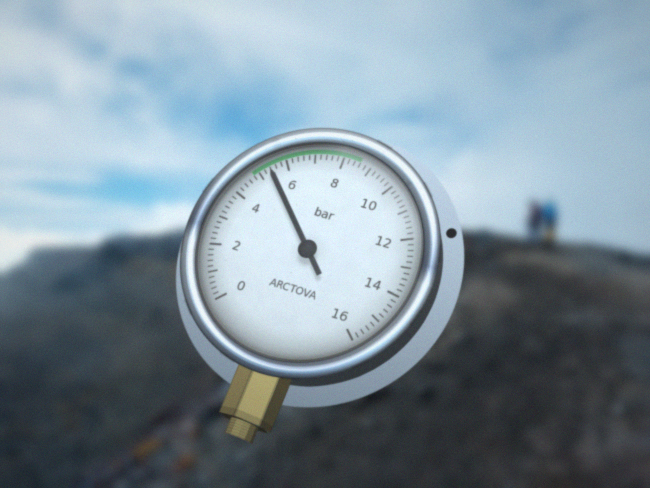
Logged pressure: 5.4 bar
